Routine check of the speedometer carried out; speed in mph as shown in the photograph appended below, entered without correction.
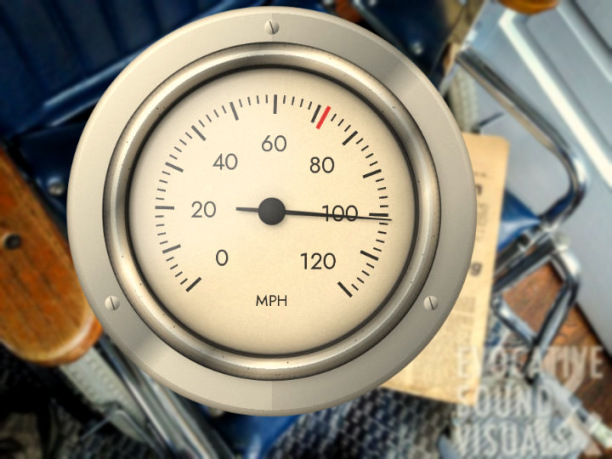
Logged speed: 101 mph
